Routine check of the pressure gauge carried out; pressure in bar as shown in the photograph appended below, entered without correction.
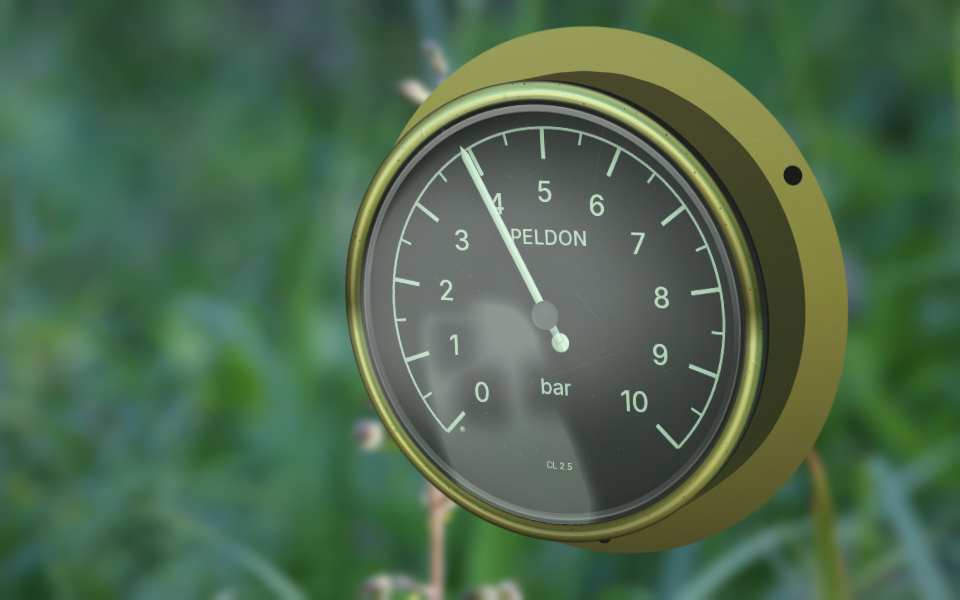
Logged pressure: 4 bar
